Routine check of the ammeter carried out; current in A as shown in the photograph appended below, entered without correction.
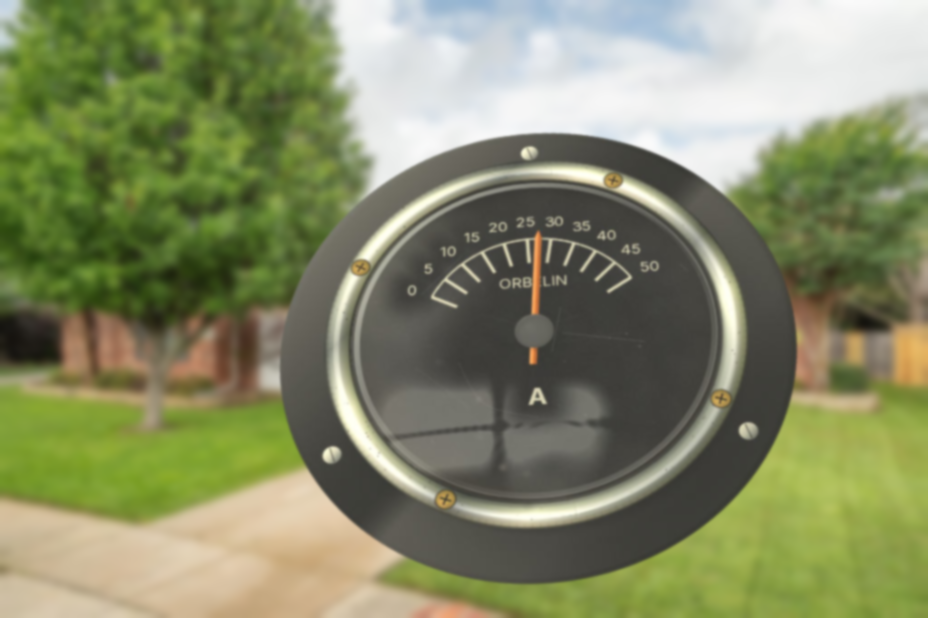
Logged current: 27.5 A
